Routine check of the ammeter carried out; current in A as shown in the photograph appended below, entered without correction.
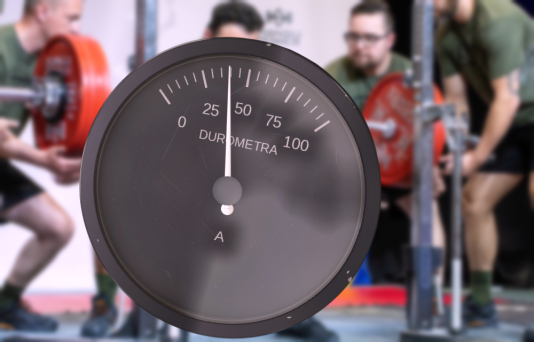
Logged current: 40 A
